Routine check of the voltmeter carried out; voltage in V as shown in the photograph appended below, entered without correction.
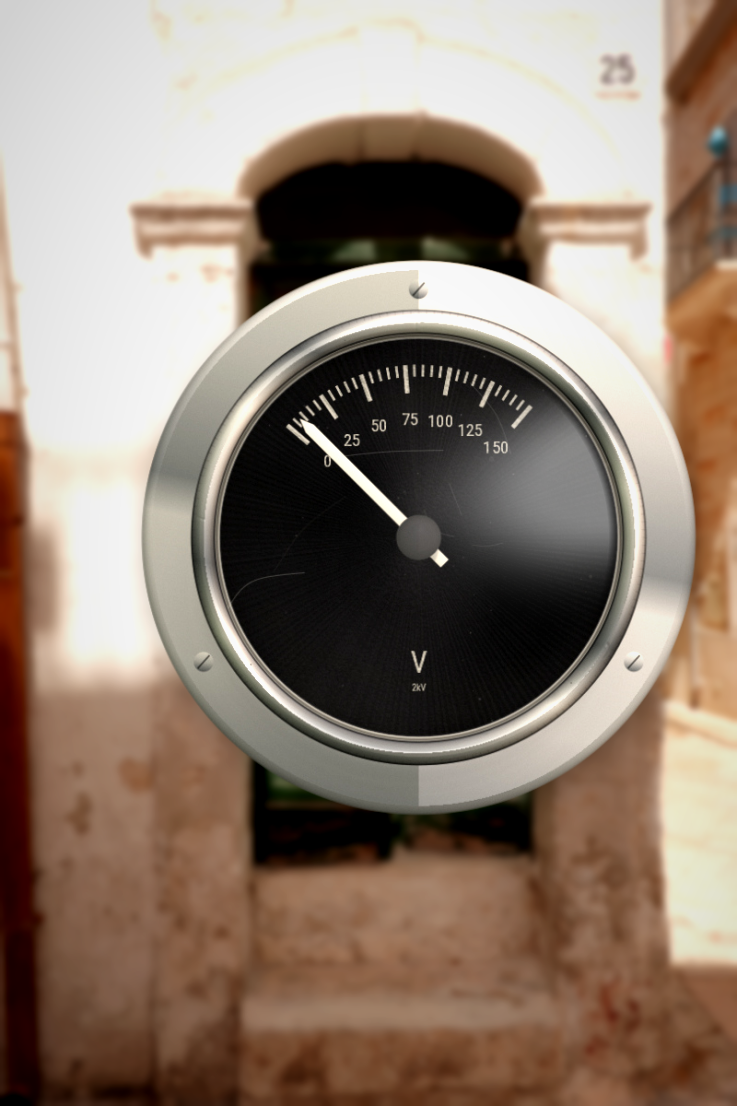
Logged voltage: 7.5 V
